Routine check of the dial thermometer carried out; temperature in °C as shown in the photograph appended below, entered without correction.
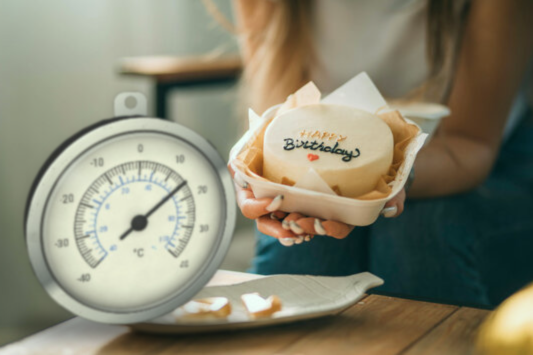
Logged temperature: 15 °C
